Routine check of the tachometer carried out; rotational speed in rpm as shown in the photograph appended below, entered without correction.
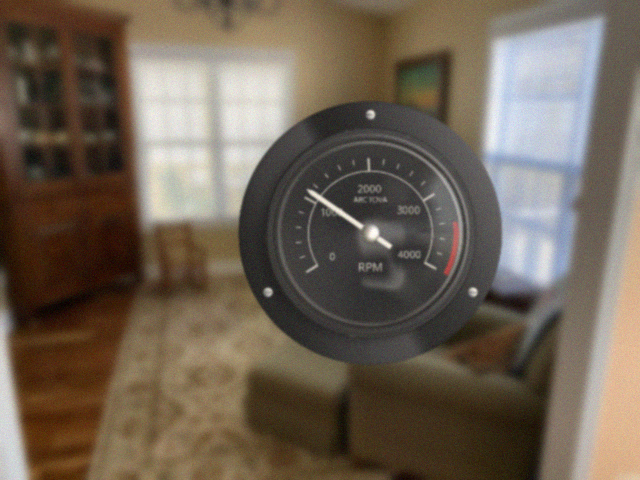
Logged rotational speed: 1100 rpm
